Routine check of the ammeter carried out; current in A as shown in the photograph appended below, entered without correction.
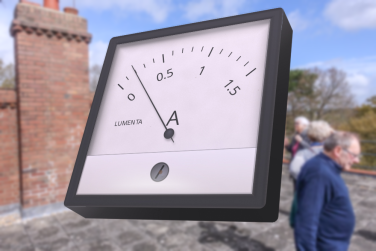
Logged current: 0.2 A
